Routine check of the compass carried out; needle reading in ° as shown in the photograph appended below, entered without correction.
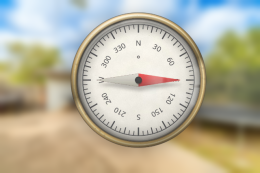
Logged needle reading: 90 °
